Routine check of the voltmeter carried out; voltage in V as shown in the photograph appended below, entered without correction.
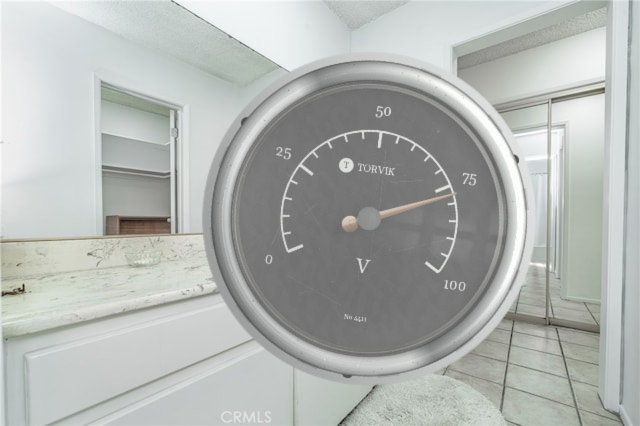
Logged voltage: 77.5 V
